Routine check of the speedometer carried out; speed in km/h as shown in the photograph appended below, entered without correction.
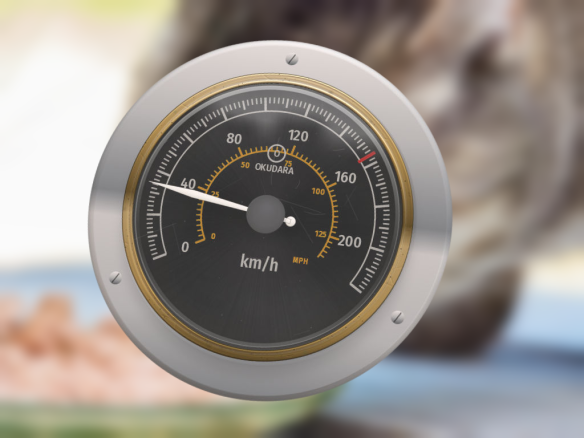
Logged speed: 34 km/h
